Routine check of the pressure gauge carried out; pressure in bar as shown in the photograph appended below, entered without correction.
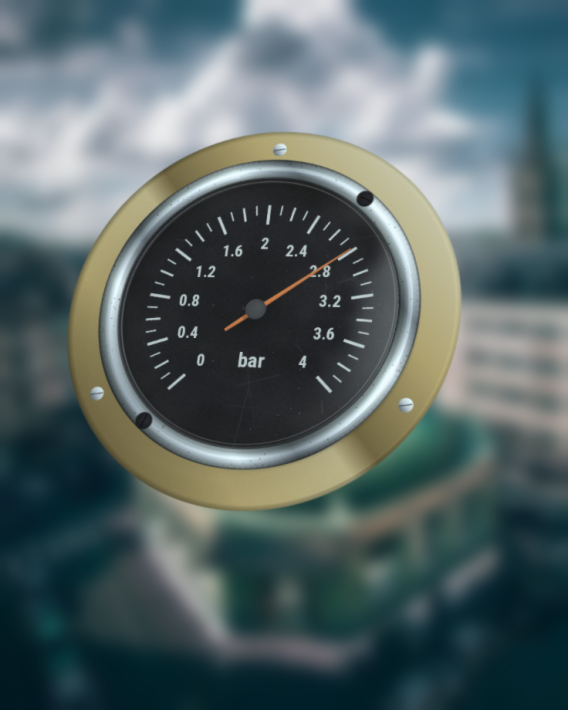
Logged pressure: 2.8 bar
